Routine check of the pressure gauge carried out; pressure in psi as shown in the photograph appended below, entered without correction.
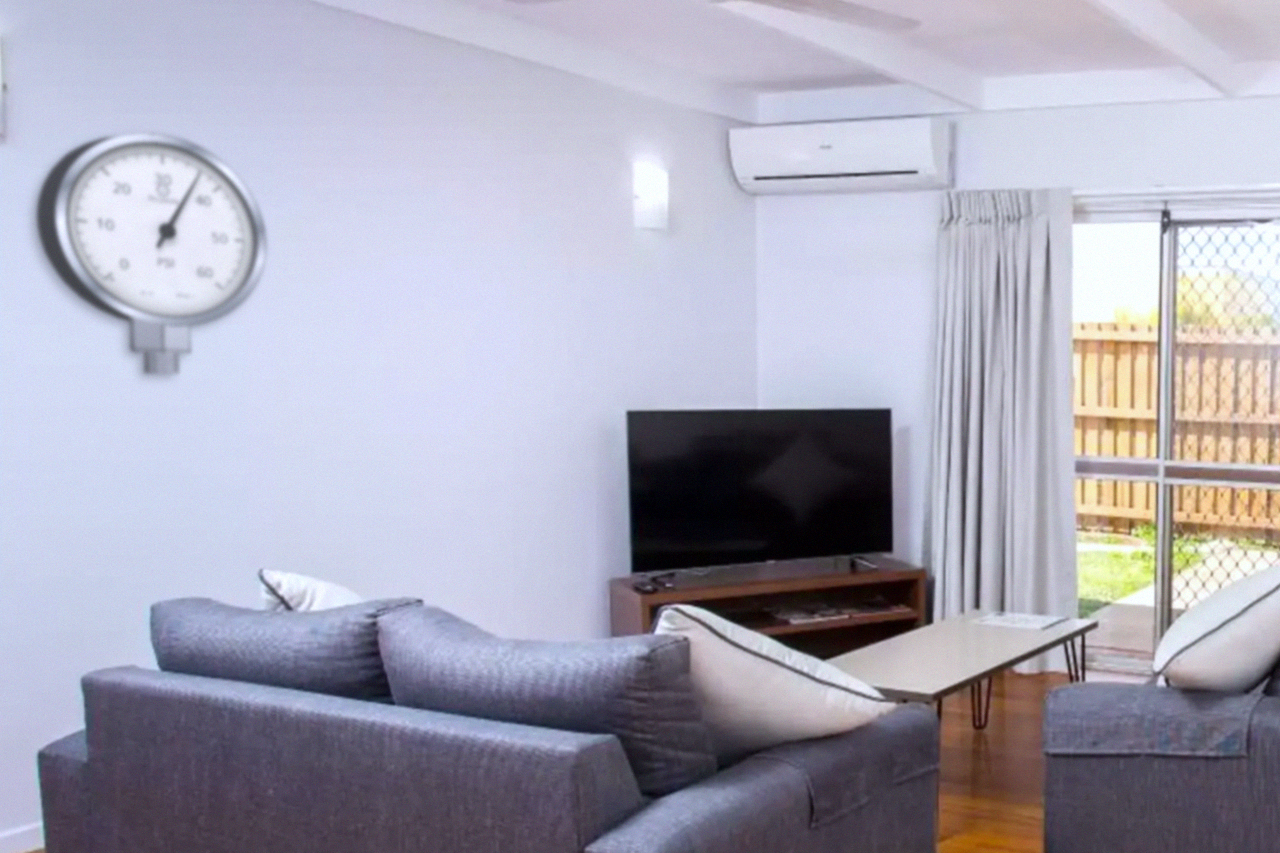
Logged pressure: 36 psi
